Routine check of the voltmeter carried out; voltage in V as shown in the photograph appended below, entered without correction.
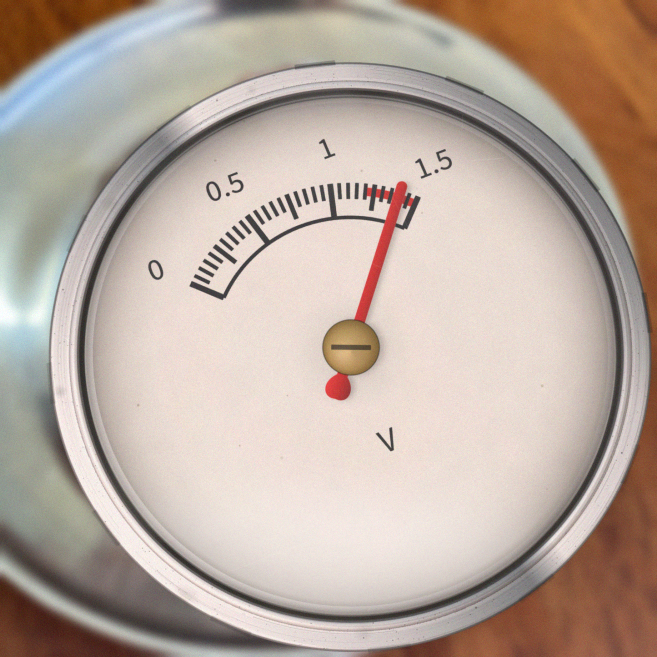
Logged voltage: 1.4 V
